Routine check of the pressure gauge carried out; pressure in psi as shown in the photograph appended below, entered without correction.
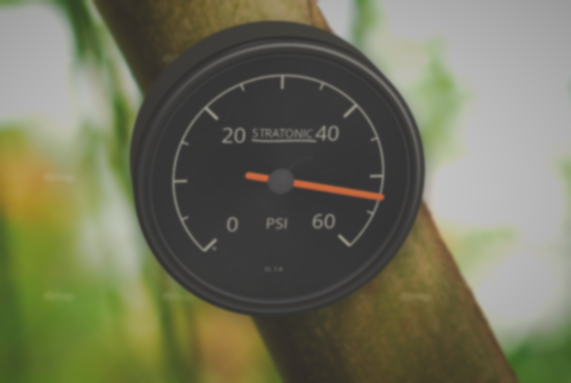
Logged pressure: 52.5 psi
